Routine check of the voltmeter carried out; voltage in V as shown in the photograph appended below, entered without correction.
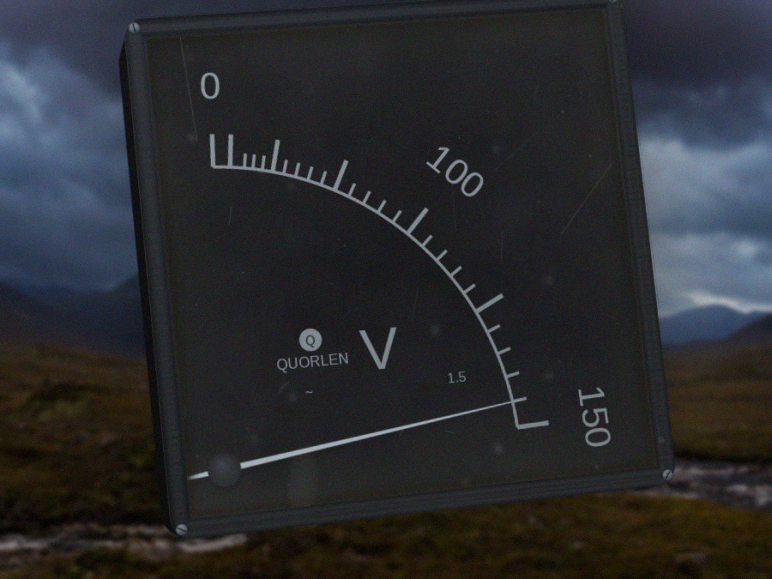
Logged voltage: 145 V
